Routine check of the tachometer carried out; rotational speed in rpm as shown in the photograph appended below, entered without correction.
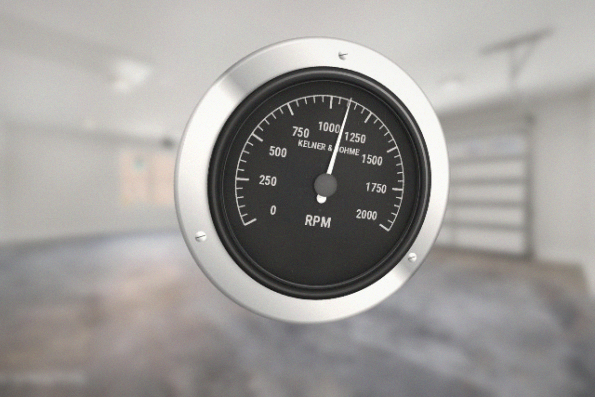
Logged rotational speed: 1100 rpm
